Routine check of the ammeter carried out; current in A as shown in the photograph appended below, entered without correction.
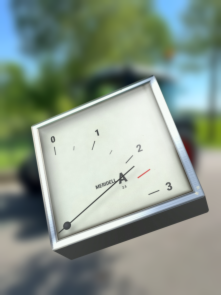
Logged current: 2.25 A
